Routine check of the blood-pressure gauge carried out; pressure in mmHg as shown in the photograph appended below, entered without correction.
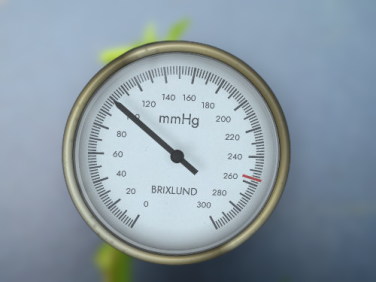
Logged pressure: 100 mmHg
